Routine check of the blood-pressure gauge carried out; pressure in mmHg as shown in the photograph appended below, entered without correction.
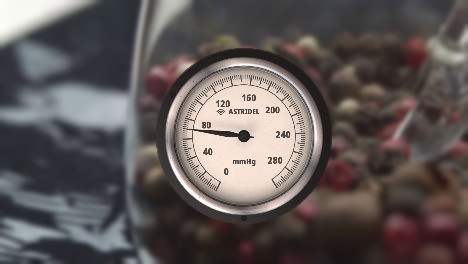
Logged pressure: 70 mmHg
